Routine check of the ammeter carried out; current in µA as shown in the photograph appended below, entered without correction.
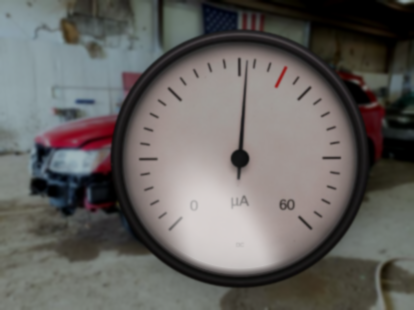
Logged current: 31 µA
